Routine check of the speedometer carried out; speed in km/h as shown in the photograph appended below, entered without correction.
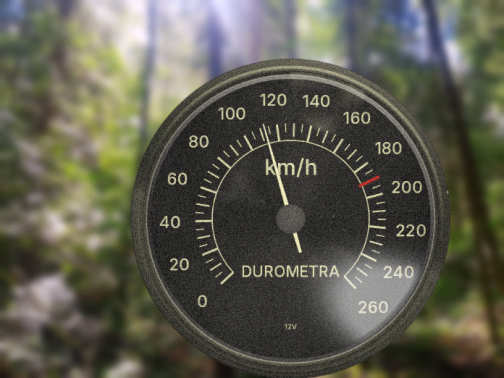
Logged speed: 112.5 km/h
